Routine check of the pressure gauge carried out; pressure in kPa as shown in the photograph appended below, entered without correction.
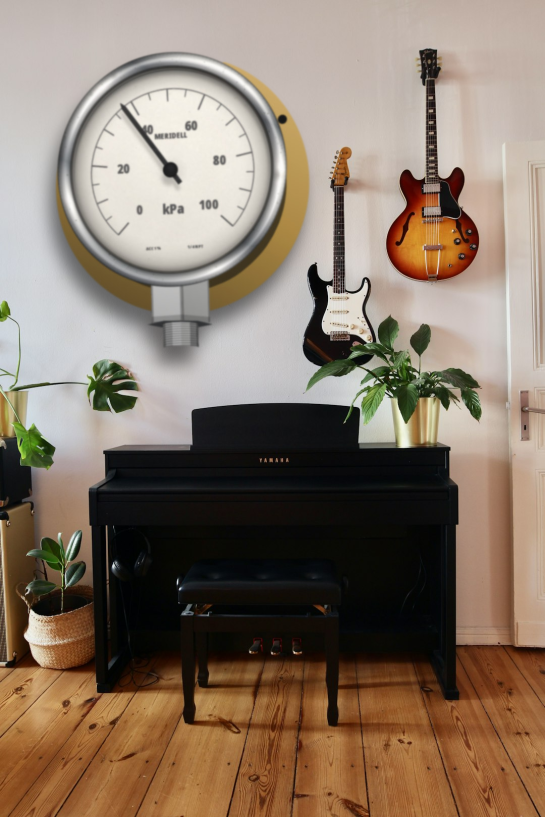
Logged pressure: 37.5 kPa
